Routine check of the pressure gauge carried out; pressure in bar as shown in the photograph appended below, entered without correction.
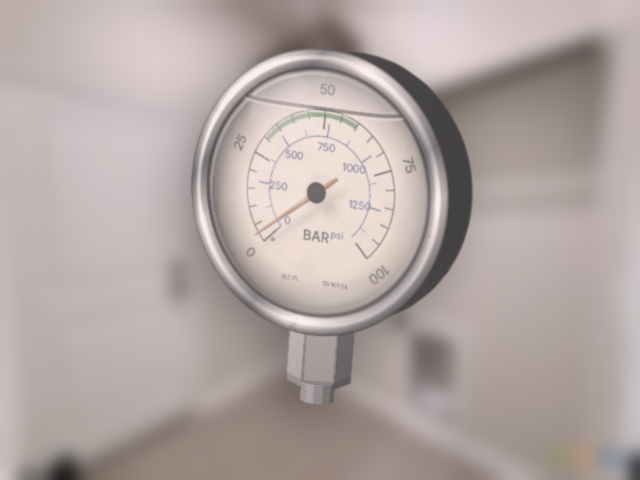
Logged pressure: 2.5 bar
